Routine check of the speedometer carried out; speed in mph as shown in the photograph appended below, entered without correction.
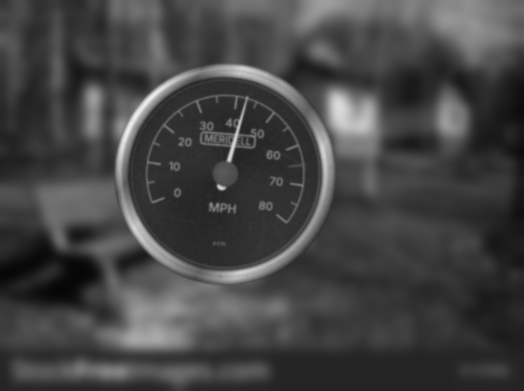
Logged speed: 42.5 mph
